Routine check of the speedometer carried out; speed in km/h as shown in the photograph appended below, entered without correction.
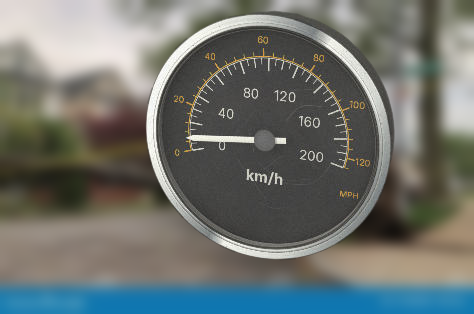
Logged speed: 10 km/h
